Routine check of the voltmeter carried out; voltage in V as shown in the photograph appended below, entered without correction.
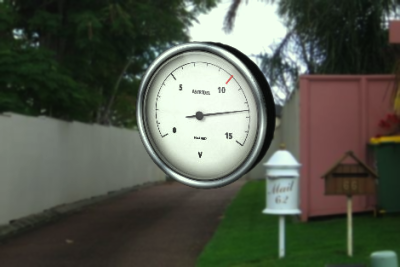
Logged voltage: 12.5 V
